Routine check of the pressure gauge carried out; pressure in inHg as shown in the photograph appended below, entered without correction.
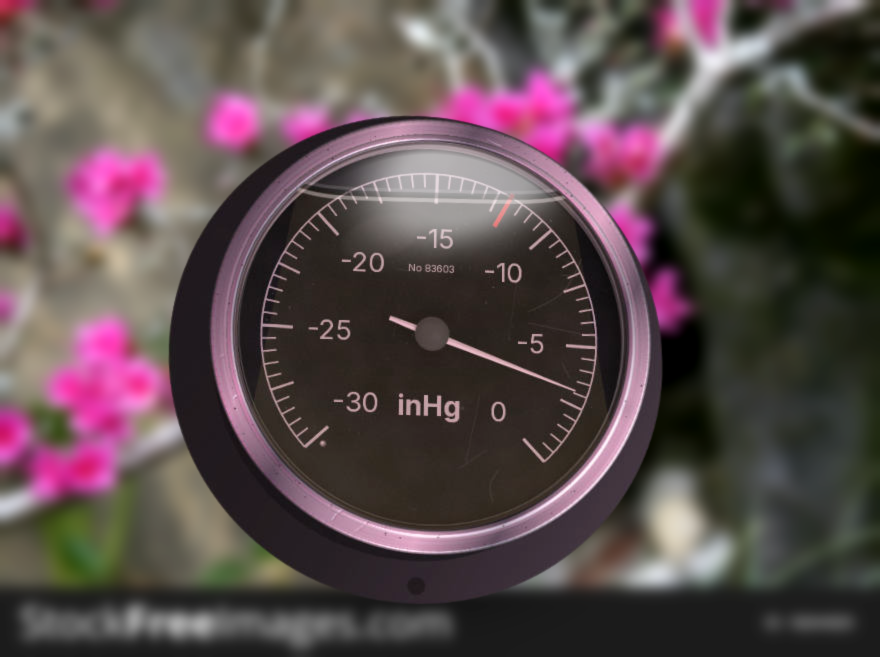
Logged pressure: -3 inHg
